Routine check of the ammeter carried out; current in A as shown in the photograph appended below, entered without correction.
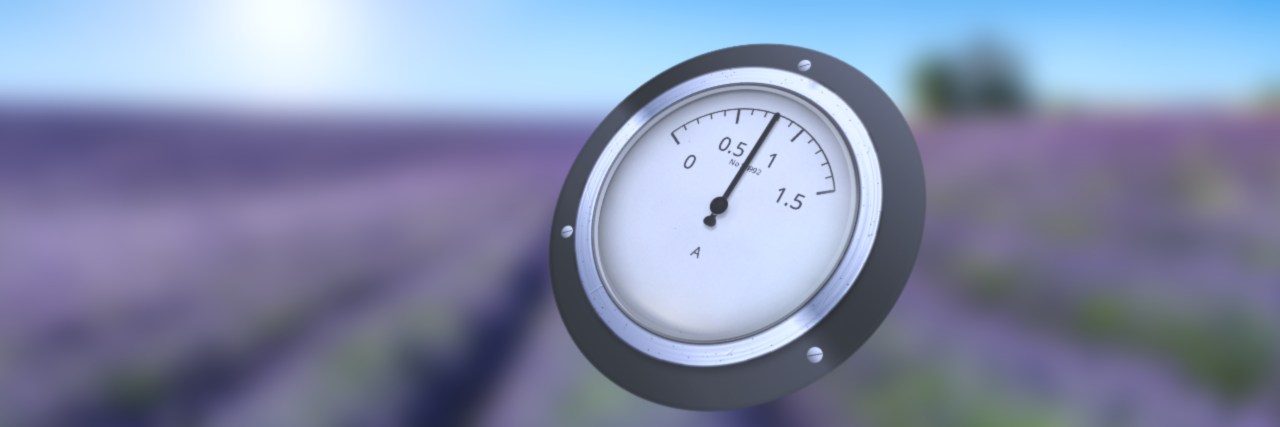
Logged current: 0.8 A
